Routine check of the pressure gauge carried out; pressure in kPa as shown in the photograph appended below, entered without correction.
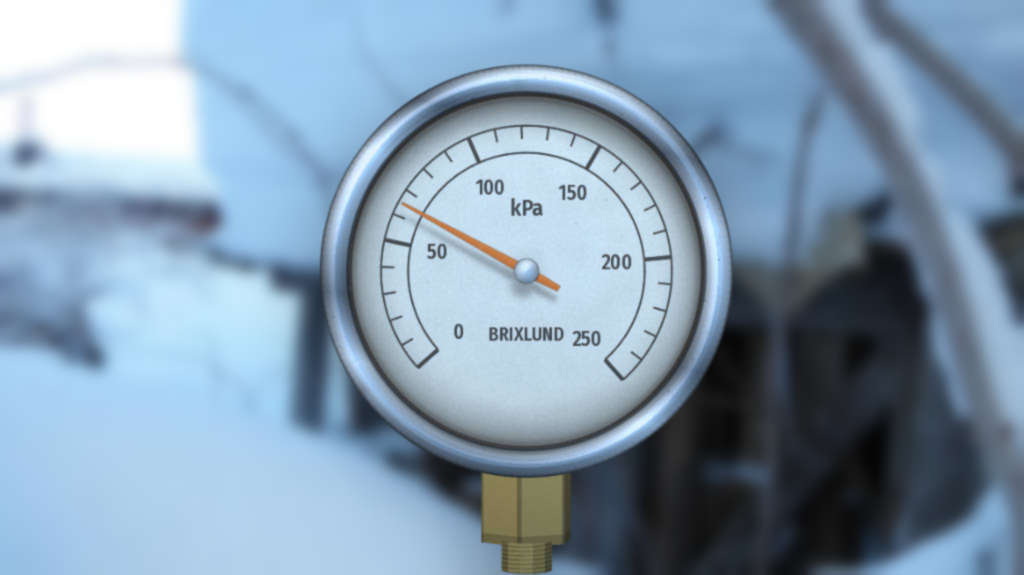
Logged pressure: 65 kPa
